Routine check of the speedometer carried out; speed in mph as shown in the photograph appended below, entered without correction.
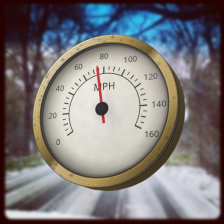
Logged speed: 75 mph
